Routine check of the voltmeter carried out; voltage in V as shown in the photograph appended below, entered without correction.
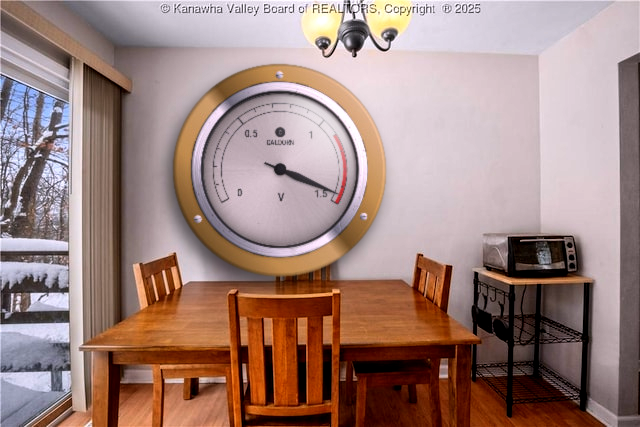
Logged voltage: 1.45 V
